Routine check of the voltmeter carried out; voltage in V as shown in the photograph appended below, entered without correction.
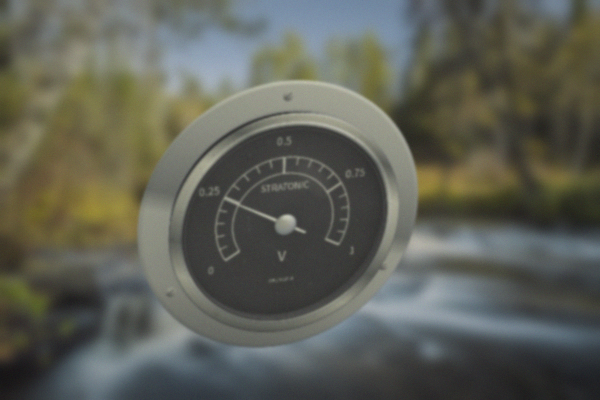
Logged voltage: 0.25 V
